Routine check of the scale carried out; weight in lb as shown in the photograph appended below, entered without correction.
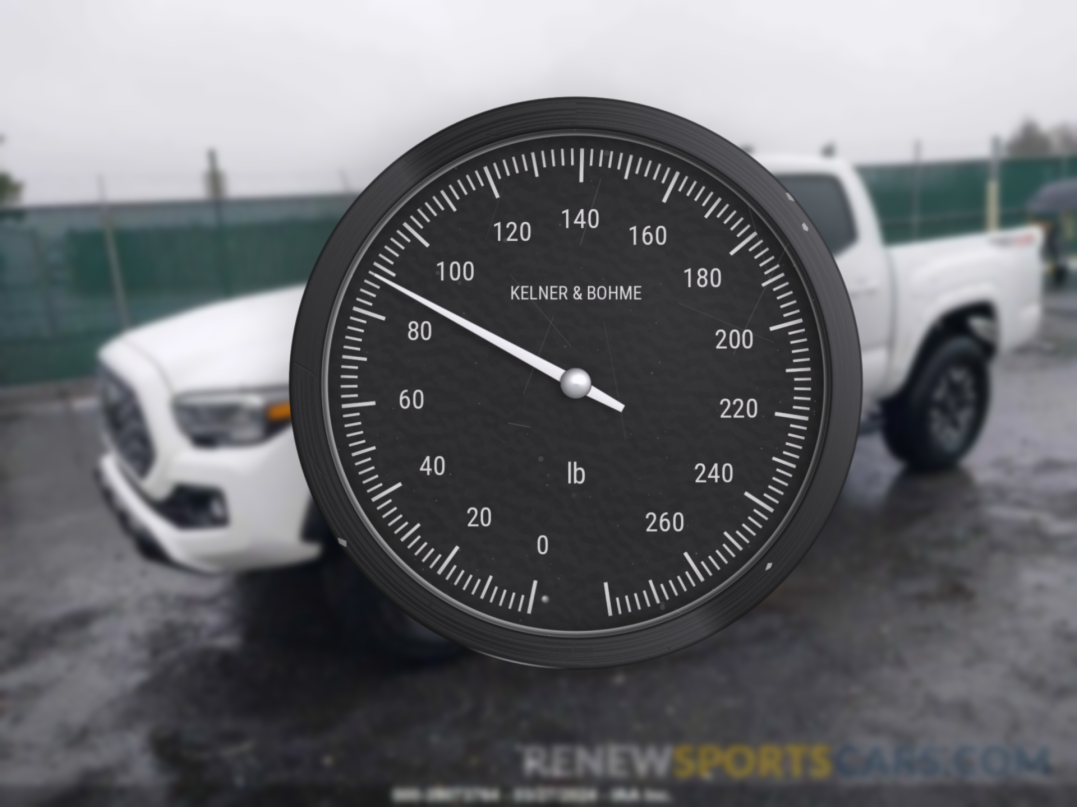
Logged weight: 88 lb
